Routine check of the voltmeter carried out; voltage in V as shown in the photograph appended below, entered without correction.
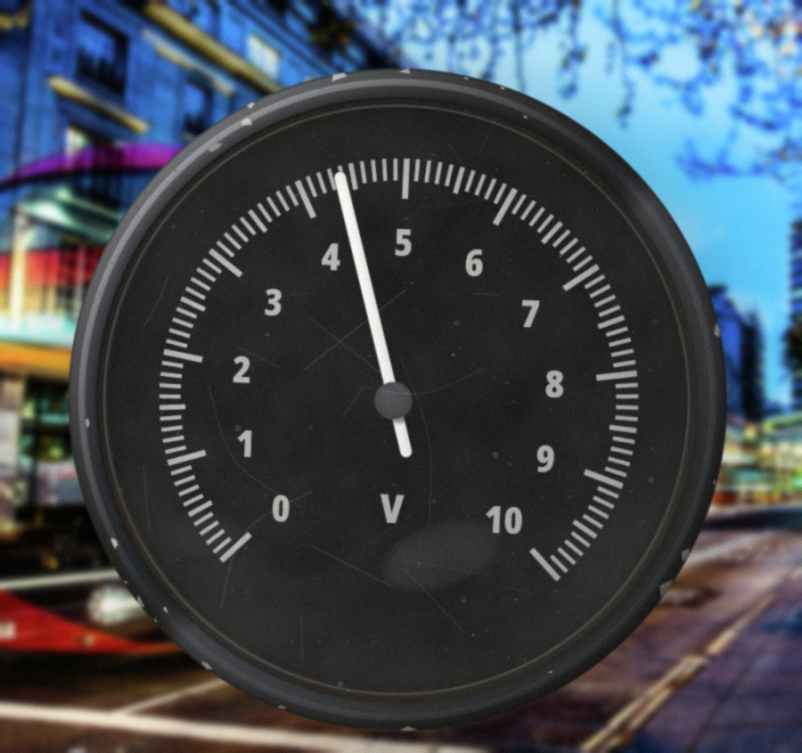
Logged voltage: 4.4 V
